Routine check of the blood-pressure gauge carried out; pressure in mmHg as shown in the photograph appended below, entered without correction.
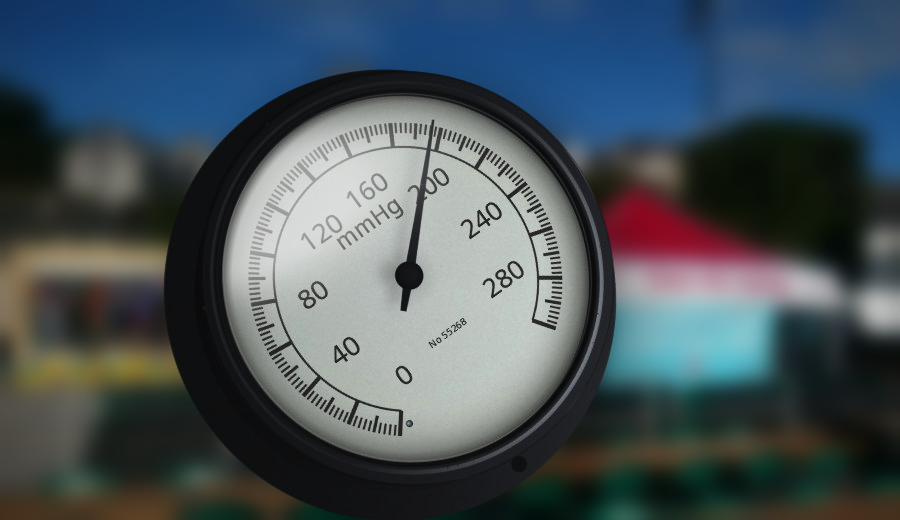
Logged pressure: 196 mmHg
